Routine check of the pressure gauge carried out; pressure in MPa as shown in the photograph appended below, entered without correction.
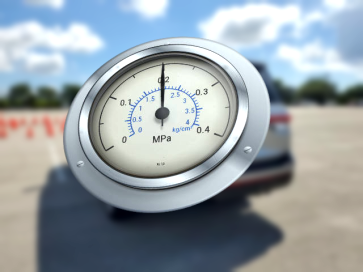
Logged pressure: 0.2 MPa
